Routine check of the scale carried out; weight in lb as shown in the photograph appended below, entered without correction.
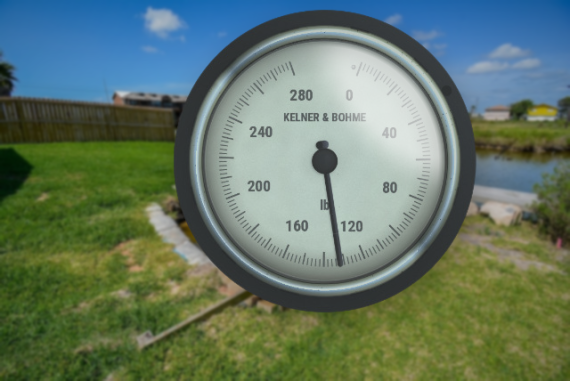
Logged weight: 132 lb
